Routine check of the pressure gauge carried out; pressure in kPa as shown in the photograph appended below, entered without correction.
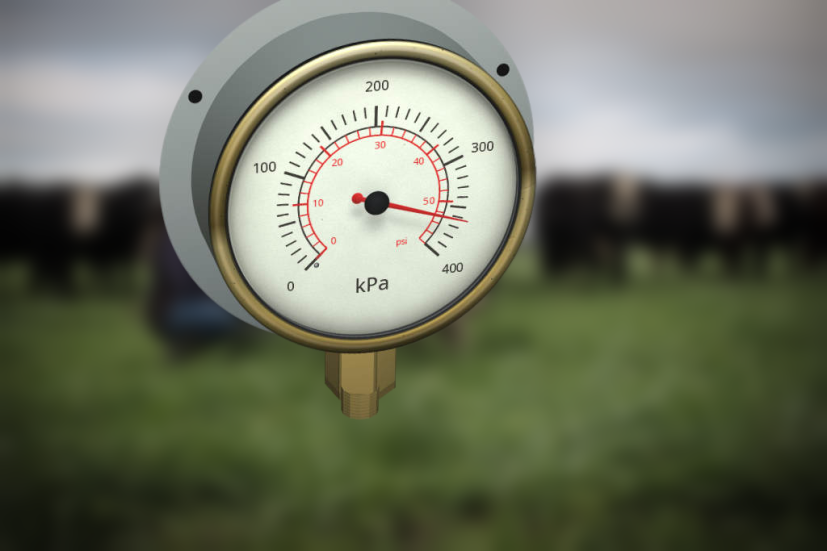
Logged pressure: 360 kPa
